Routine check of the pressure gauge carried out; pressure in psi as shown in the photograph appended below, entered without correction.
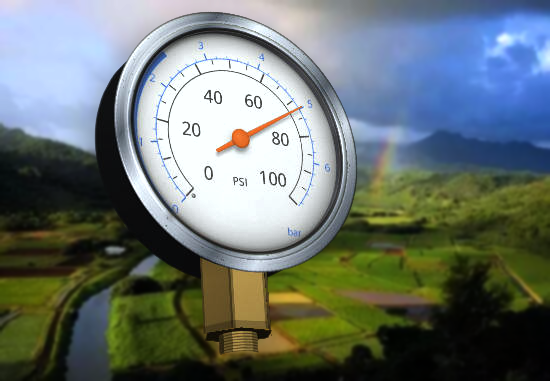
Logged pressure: 72.5 psi
